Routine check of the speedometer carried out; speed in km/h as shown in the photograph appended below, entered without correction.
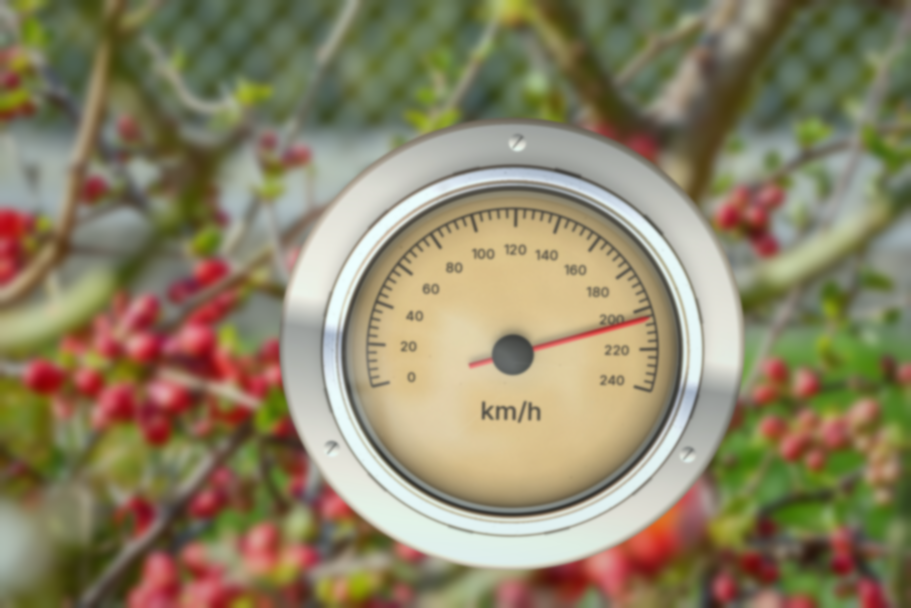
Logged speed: 204 km/h
